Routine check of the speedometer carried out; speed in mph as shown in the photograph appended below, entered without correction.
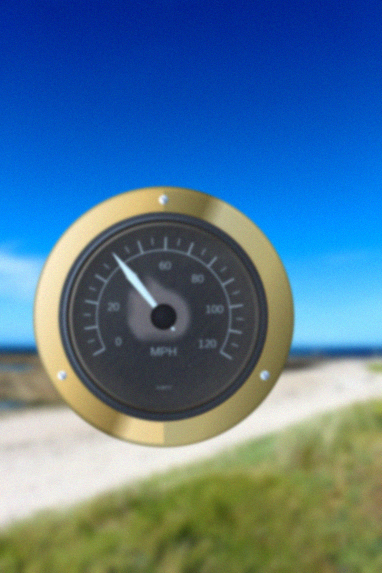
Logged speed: 40 mph
